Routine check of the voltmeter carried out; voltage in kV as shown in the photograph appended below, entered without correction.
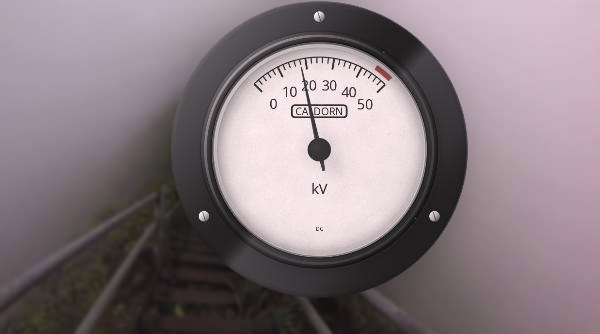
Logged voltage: 18 kV
